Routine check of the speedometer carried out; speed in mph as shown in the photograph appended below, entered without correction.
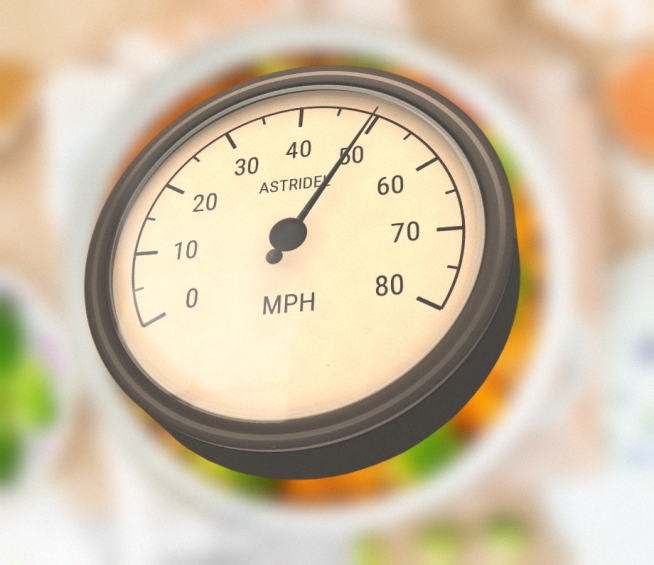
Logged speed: 50 mph
